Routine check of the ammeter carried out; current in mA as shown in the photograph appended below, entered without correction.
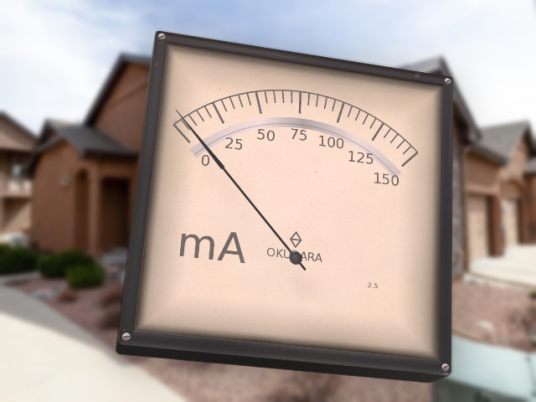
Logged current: 5 mA
